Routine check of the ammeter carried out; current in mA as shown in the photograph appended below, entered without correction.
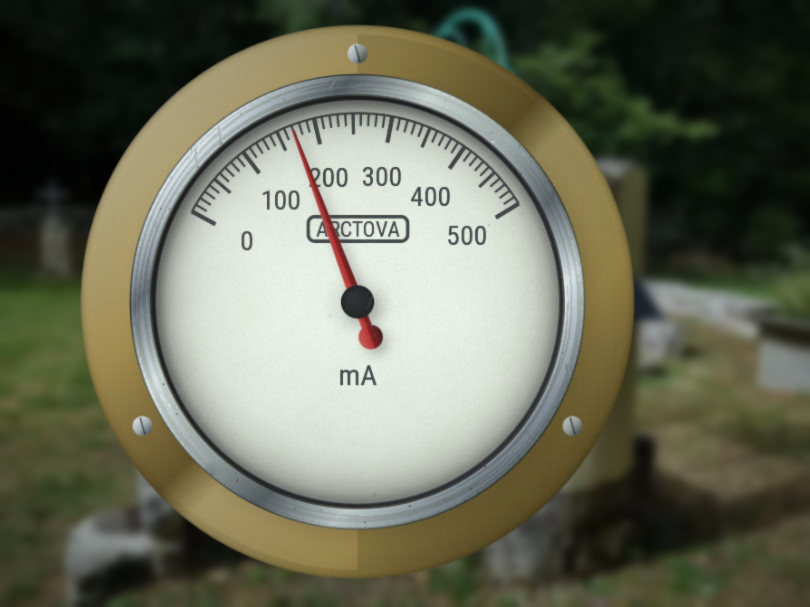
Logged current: 170 mA
